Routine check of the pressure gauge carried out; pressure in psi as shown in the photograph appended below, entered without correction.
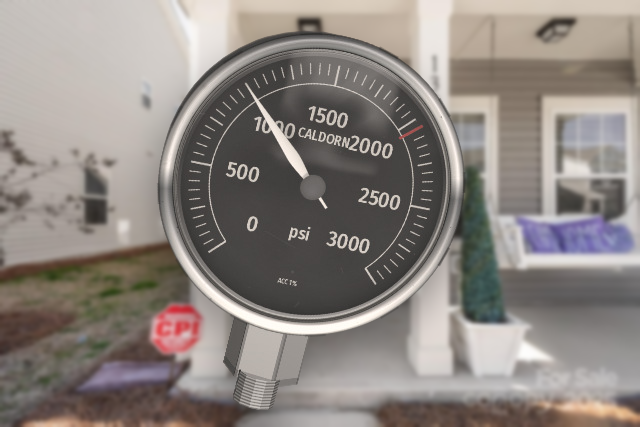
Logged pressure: 1000 psi
